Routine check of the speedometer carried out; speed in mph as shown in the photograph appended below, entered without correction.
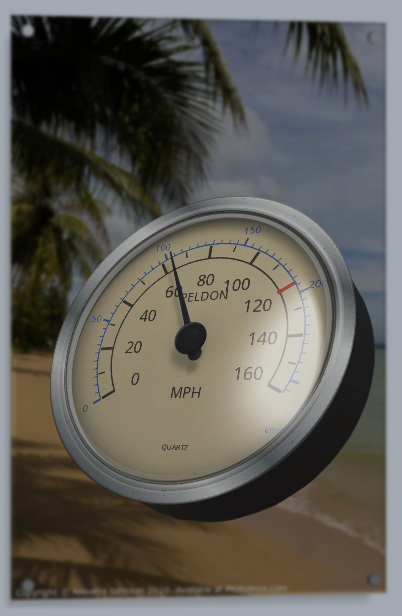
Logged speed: 65 mph
